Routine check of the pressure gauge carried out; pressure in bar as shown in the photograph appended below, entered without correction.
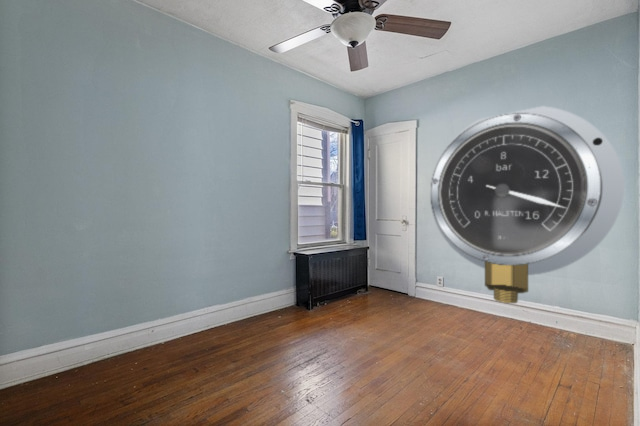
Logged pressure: 14.5 bar
